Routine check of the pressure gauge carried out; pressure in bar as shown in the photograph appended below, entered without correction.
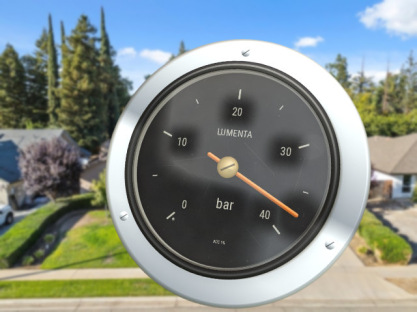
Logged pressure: 37.5 bar
